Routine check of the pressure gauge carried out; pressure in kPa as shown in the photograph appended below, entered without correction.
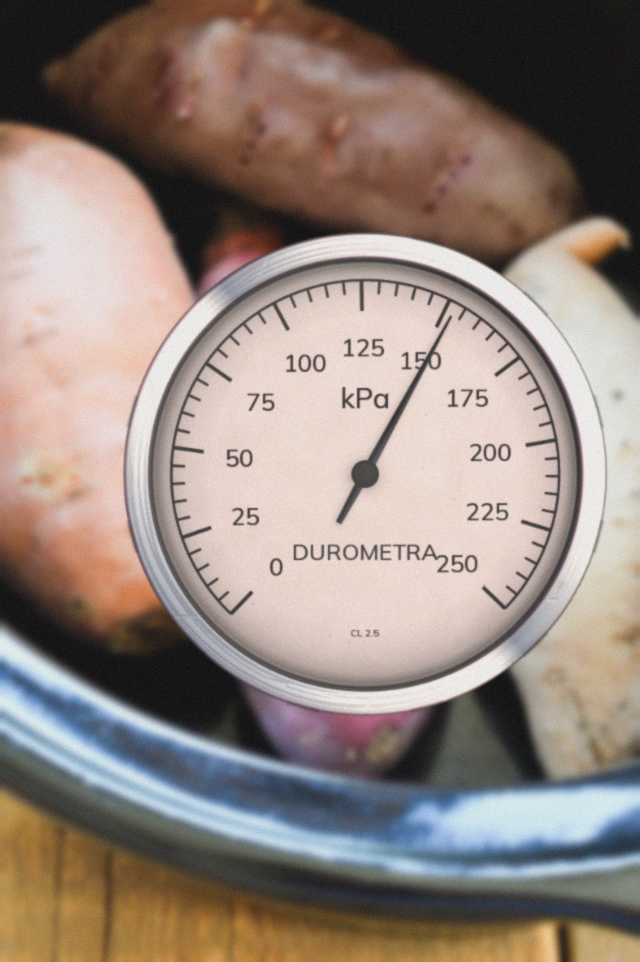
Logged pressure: 152.5 kPa
